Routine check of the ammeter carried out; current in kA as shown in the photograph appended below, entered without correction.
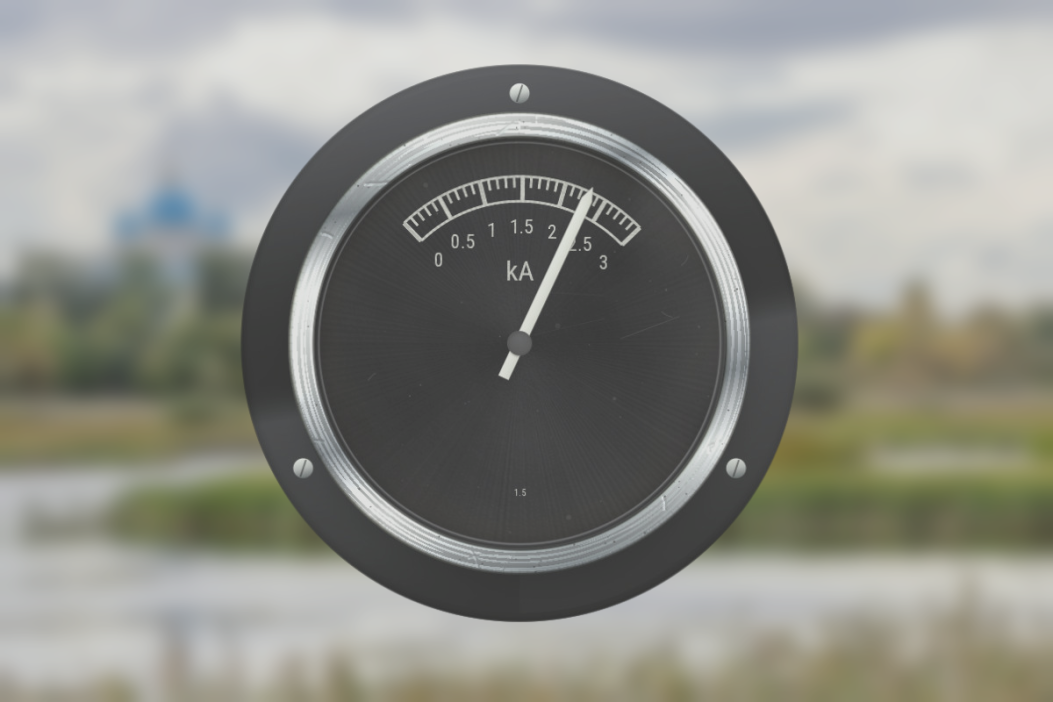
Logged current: 2.3 kA
